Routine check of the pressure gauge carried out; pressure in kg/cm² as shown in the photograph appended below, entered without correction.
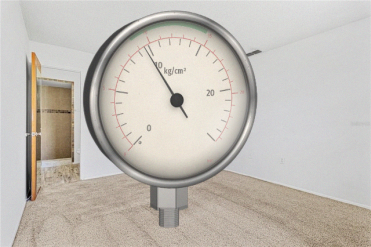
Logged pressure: 9.5 kg/cm²
